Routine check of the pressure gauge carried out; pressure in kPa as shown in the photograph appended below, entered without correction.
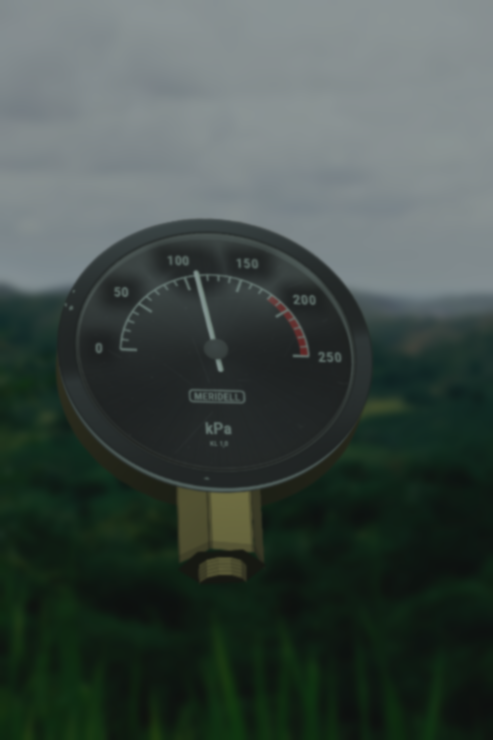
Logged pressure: 110 kPa
